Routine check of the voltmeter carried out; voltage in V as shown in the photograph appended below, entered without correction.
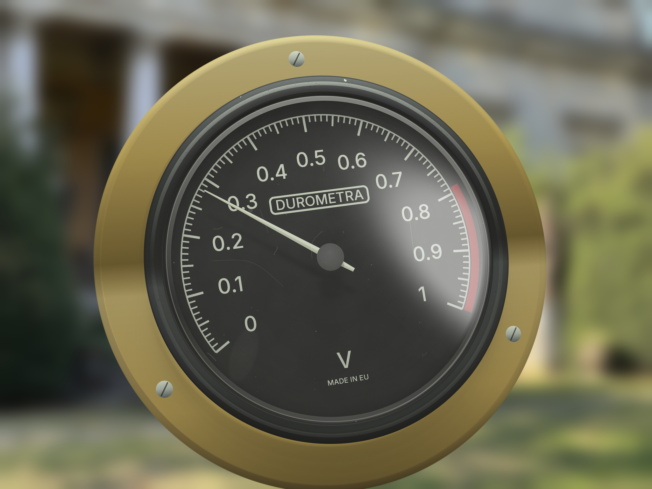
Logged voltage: 0.28 V
